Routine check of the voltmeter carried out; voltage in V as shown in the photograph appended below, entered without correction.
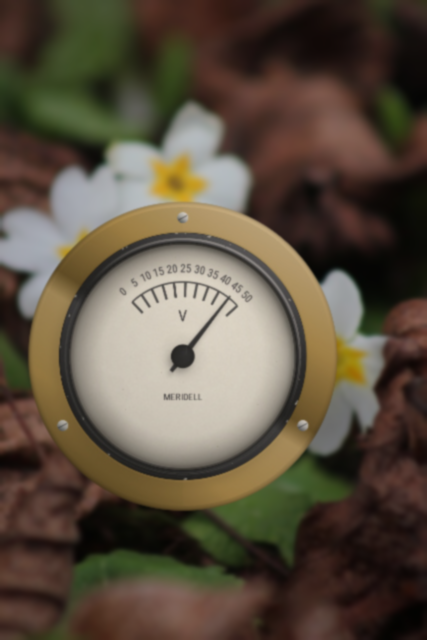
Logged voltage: 45 V
